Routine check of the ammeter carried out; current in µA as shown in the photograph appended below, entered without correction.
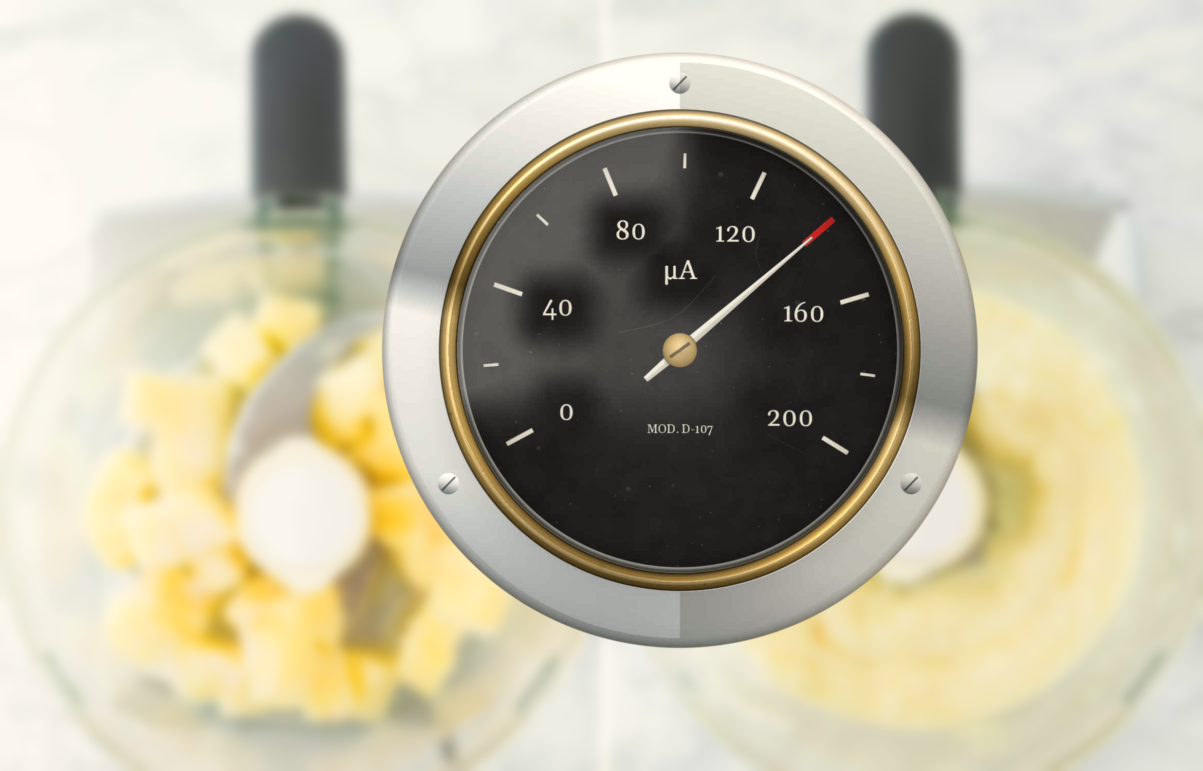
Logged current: 140 µA
